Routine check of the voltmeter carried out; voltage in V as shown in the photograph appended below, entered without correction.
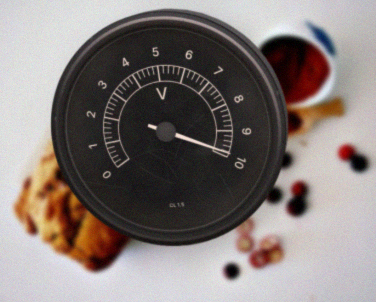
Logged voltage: 9.8 V
